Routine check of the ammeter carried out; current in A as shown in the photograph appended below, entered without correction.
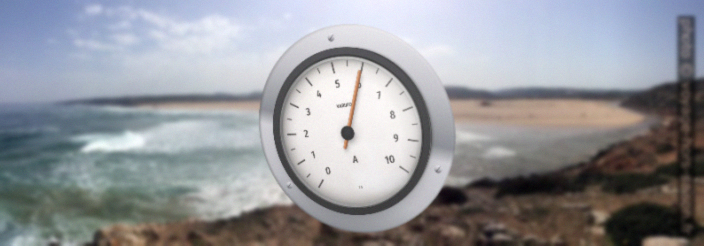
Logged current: 6 A
